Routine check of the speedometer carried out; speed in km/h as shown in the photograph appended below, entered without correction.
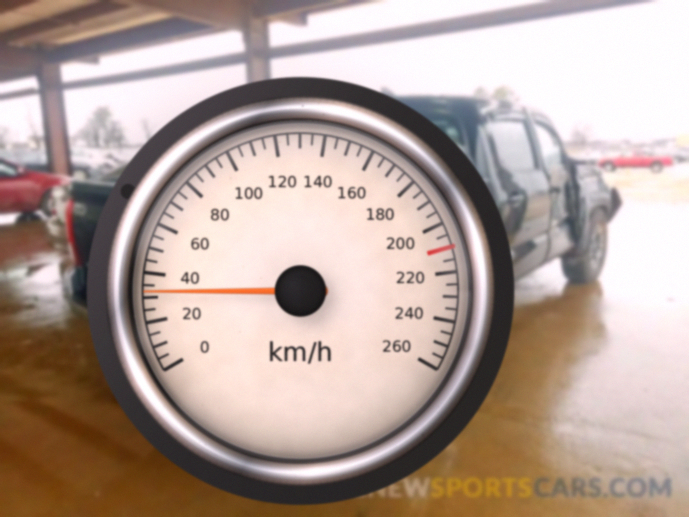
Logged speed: 32.5 km/h
